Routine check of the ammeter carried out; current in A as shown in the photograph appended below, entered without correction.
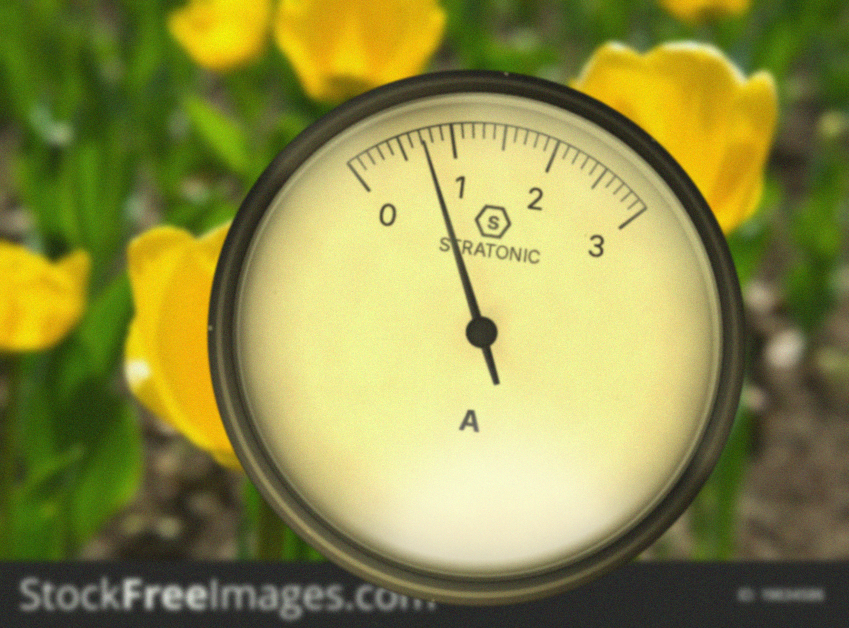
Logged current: 0.7 A
